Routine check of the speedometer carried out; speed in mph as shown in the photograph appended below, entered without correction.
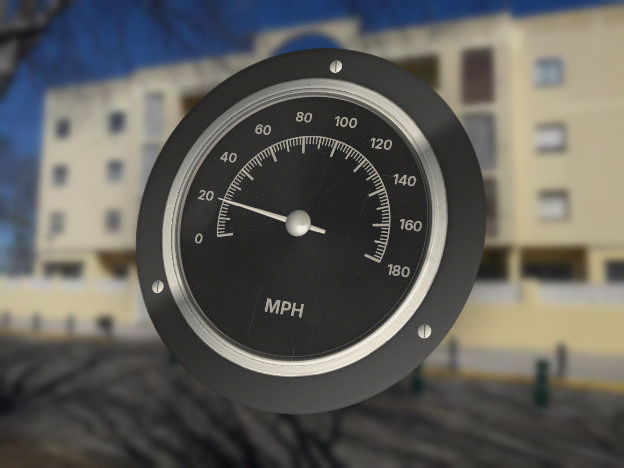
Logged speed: 20 mph
